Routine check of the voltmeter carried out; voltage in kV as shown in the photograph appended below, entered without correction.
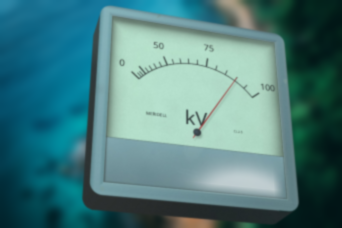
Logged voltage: 90 kV
